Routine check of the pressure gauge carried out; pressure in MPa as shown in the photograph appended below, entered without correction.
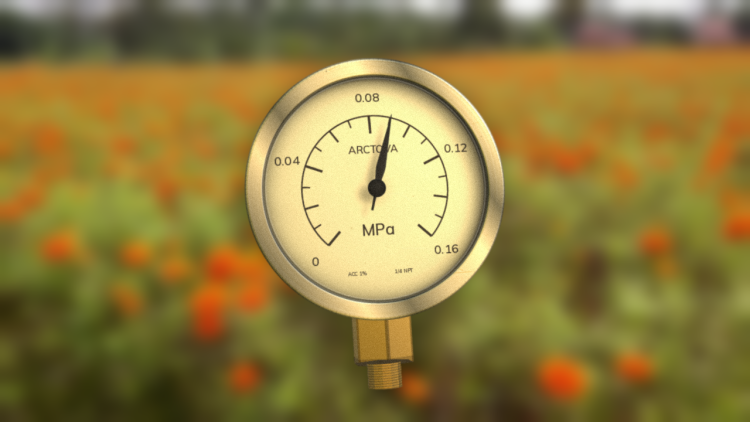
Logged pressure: 0.09 MPa
